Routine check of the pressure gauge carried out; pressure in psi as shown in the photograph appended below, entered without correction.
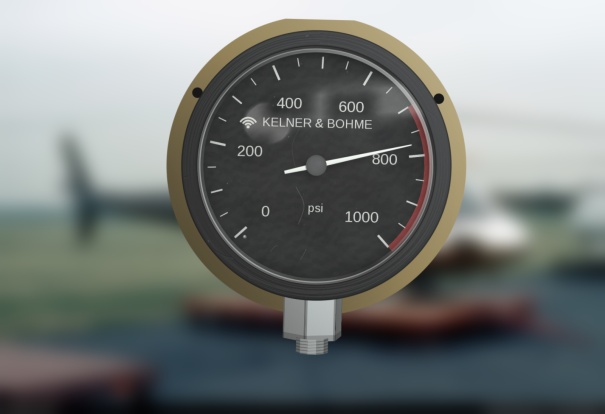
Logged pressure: 775 psi
